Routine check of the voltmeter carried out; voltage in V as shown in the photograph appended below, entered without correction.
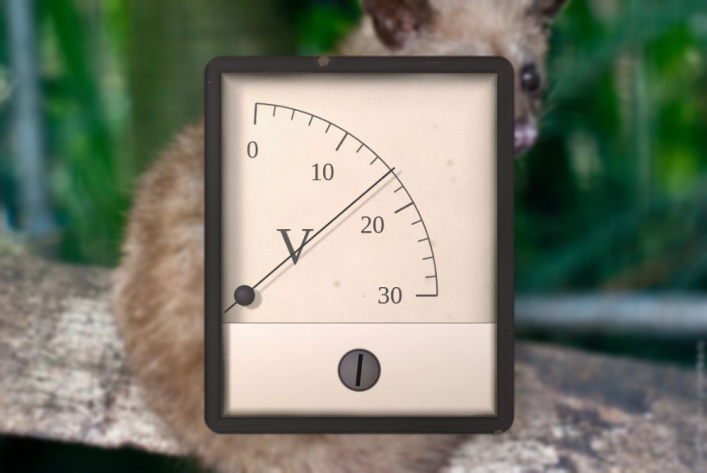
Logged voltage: 16 V
